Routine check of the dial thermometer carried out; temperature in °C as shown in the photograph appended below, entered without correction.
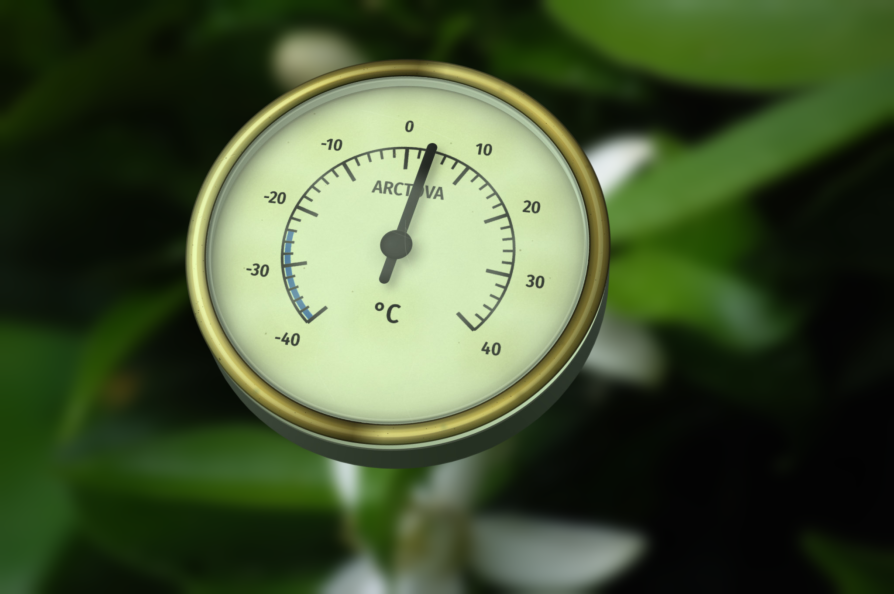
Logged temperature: 4 °C
